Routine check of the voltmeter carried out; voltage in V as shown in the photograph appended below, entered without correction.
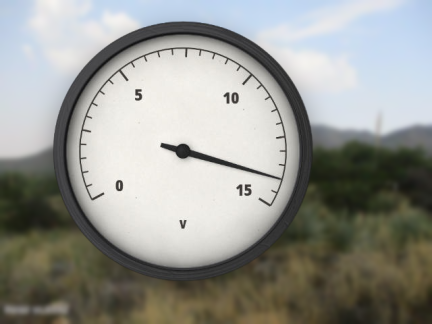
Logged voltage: 14 V
